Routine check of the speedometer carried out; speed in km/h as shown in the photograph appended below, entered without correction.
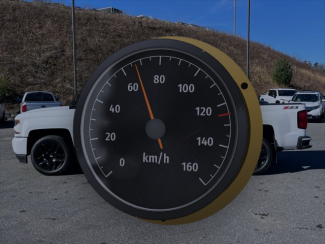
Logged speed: 67.5 km/h
